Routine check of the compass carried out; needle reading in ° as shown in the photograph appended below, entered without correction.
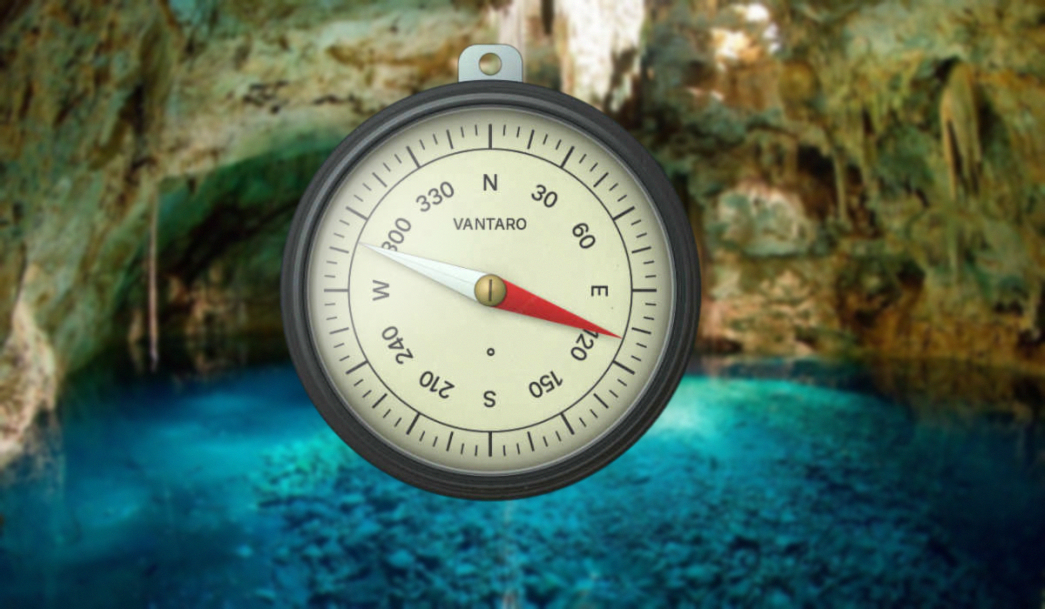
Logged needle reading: 110 °
